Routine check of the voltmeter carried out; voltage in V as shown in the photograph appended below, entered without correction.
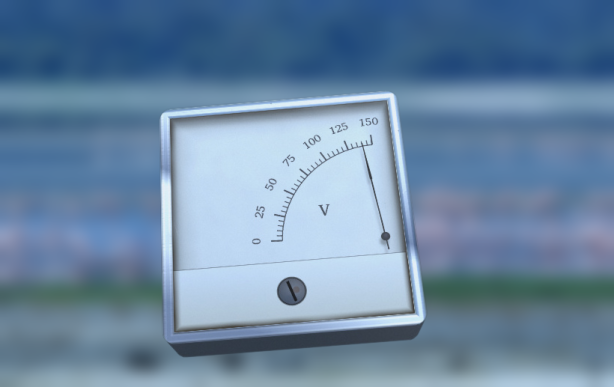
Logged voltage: 140 V
